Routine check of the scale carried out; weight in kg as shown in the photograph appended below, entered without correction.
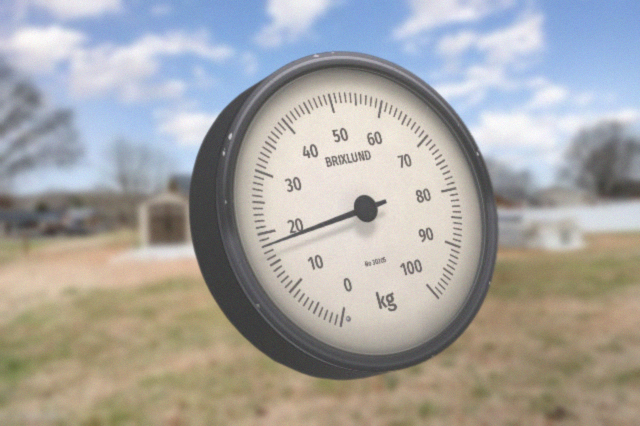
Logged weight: 18 kg
